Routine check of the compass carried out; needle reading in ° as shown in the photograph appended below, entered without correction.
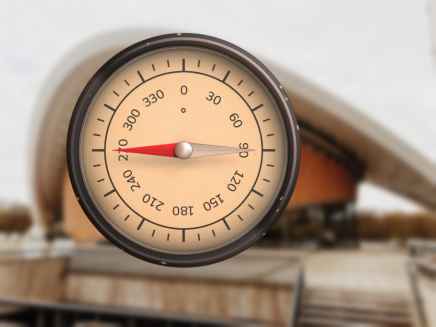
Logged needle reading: 270 °
